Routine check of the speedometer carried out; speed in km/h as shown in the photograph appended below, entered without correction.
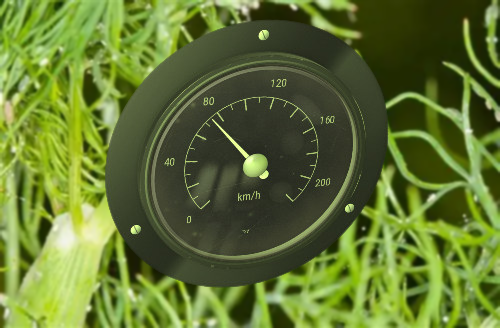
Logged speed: 75 km/h
